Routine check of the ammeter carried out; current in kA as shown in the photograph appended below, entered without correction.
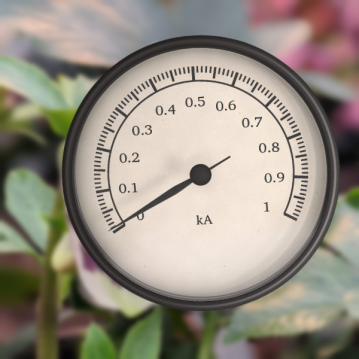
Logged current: 0.01 kA
